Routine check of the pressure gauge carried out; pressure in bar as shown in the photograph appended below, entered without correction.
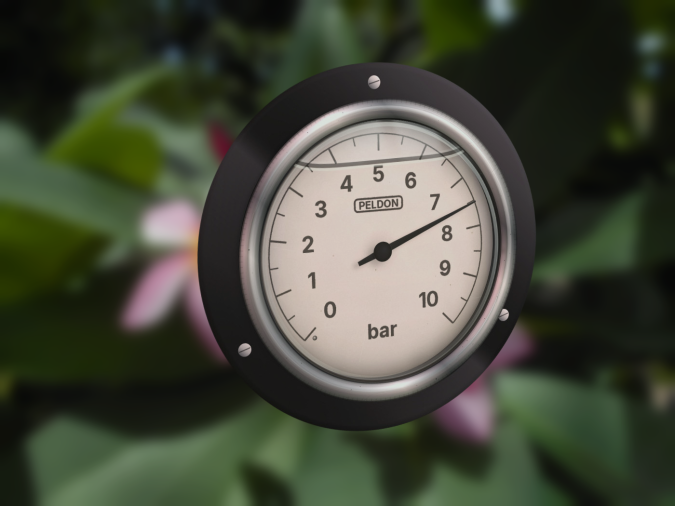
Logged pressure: 7.5 bar
